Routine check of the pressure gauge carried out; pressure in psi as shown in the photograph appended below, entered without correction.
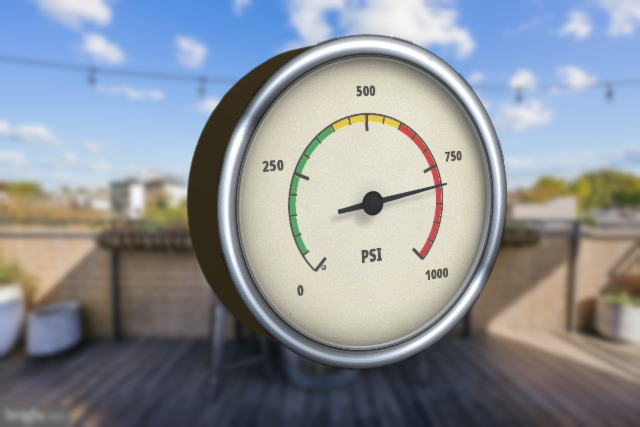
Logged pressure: 800 psi
